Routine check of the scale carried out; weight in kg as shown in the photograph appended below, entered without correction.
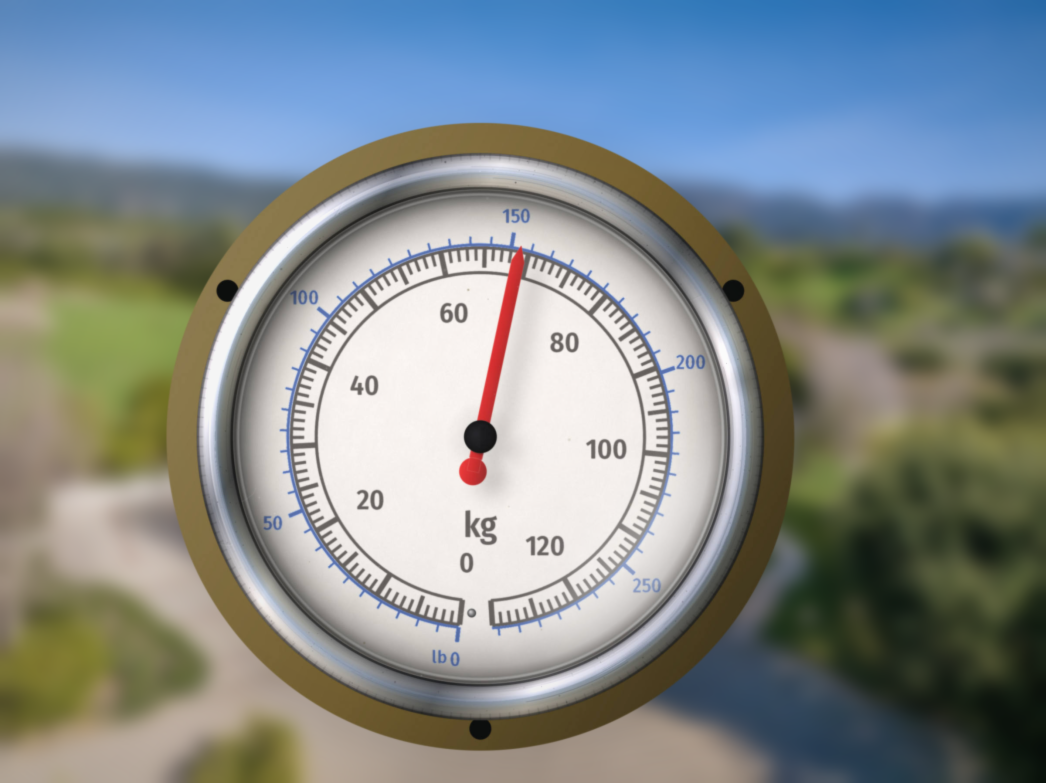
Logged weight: 69 kg
